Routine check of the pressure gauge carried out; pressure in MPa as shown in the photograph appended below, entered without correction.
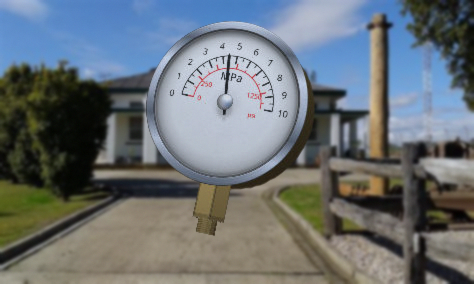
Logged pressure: 4.5 MPa
